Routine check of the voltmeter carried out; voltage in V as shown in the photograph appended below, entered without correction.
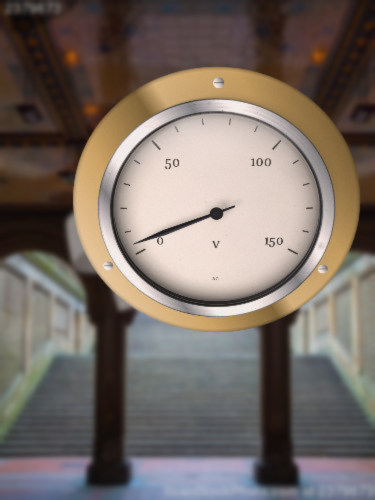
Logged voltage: 5 V
